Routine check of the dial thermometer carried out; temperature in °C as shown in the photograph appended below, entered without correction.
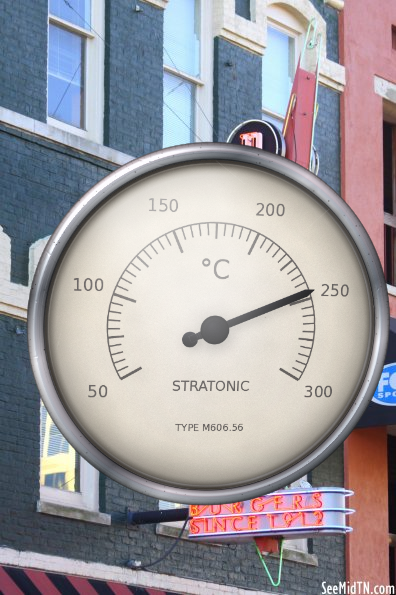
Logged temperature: 245 °C
